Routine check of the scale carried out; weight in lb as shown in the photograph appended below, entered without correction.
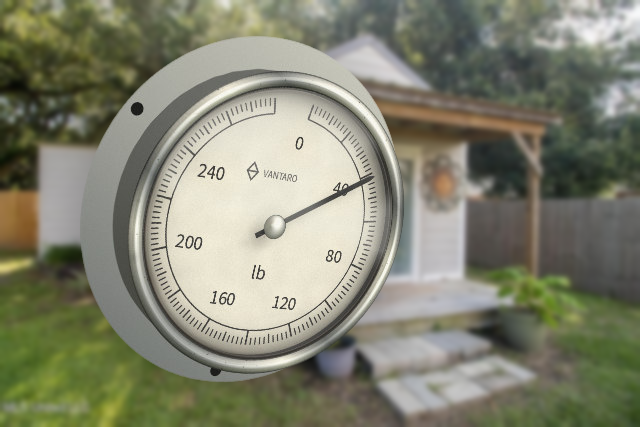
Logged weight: 40 lb
